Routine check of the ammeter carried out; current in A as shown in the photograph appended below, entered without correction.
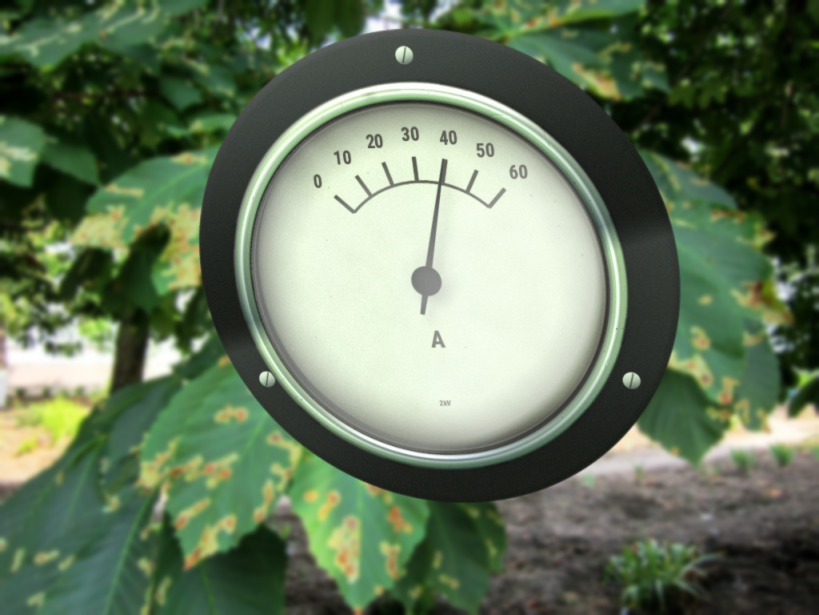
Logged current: 40 A
